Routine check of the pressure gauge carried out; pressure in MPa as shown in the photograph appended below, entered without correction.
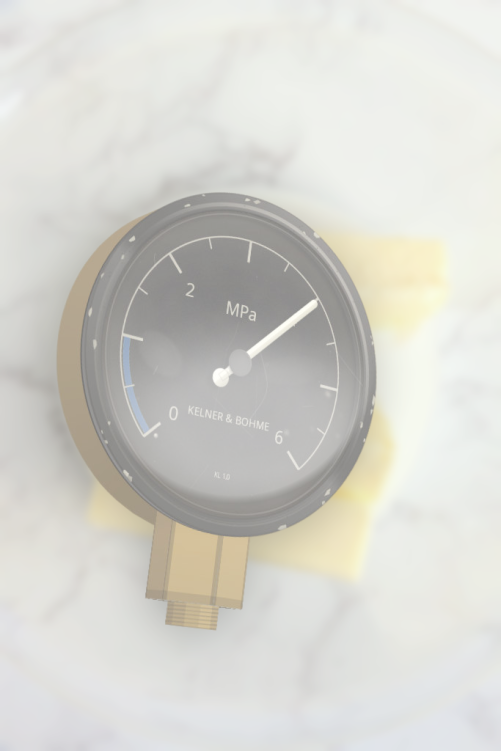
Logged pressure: 4 MPa
